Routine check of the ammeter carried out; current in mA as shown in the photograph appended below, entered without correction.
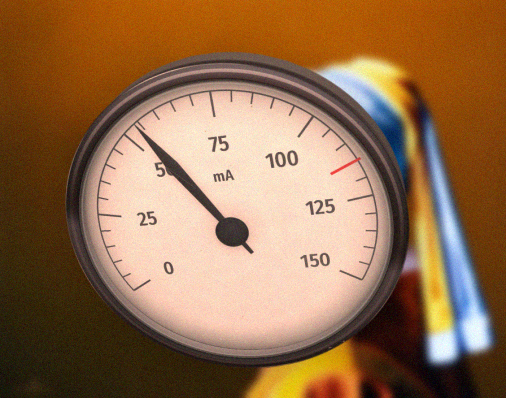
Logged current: 55 mA
